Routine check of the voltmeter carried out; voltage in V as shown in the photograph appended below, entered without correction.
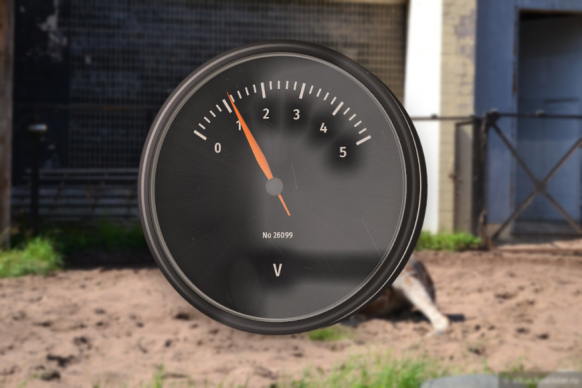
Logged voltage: 1.2 V
